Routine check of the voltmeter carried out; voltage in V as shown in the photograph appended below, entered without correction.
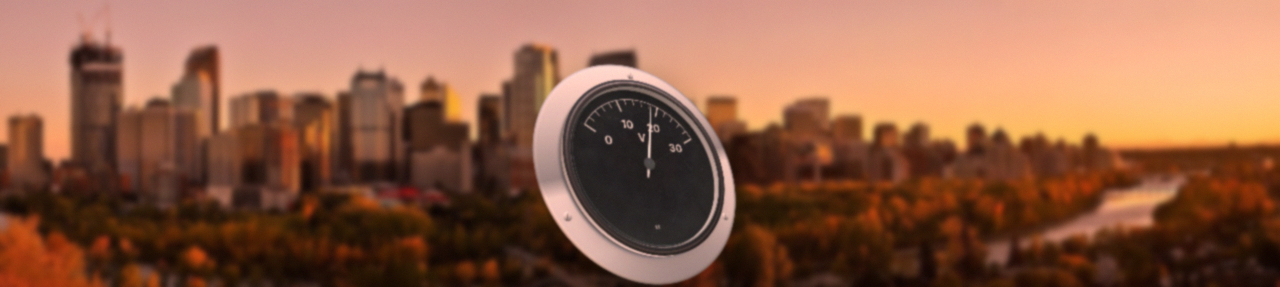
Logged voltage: 18 V
